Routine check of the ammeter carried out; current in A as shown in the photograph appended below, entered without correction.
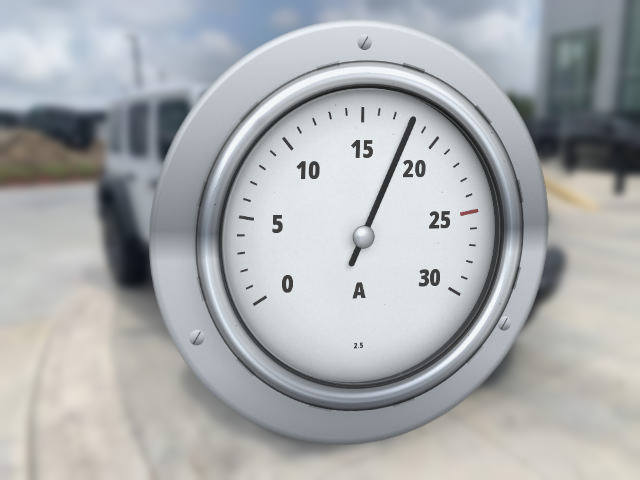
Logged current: 18 A
